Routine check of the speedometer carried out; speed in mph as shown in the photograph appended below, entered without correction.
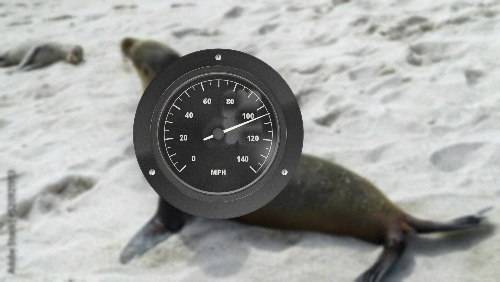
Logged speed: 105 mph
